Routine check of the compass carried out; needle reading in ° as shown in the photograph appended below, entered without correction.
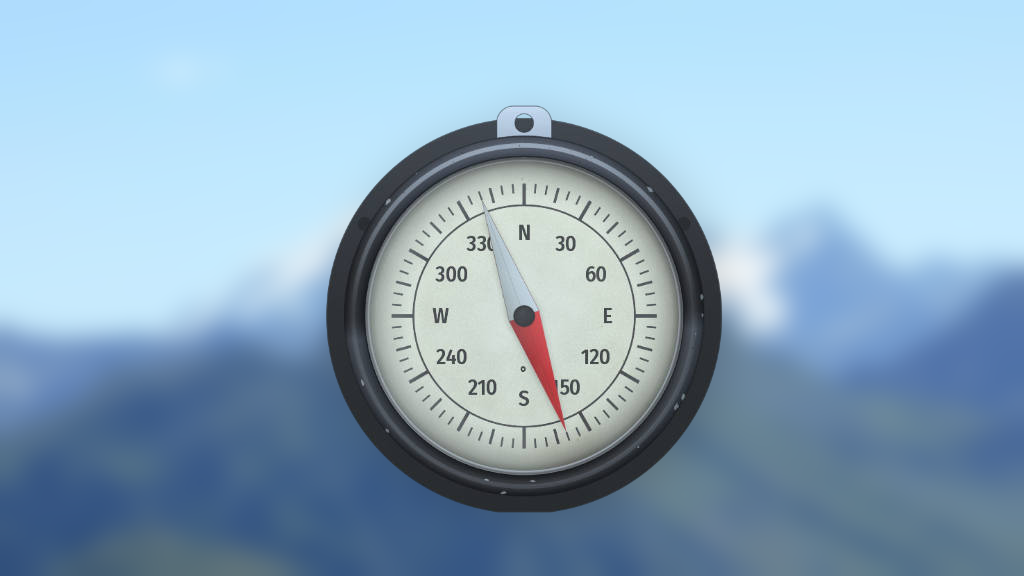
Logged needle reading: 160 °
